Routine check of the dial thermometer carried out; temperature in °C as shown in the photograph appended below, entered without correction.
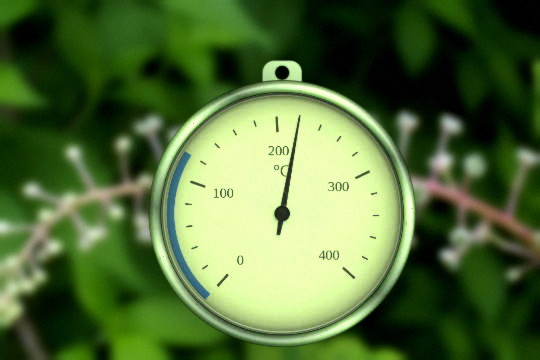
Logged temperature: 220 °C
